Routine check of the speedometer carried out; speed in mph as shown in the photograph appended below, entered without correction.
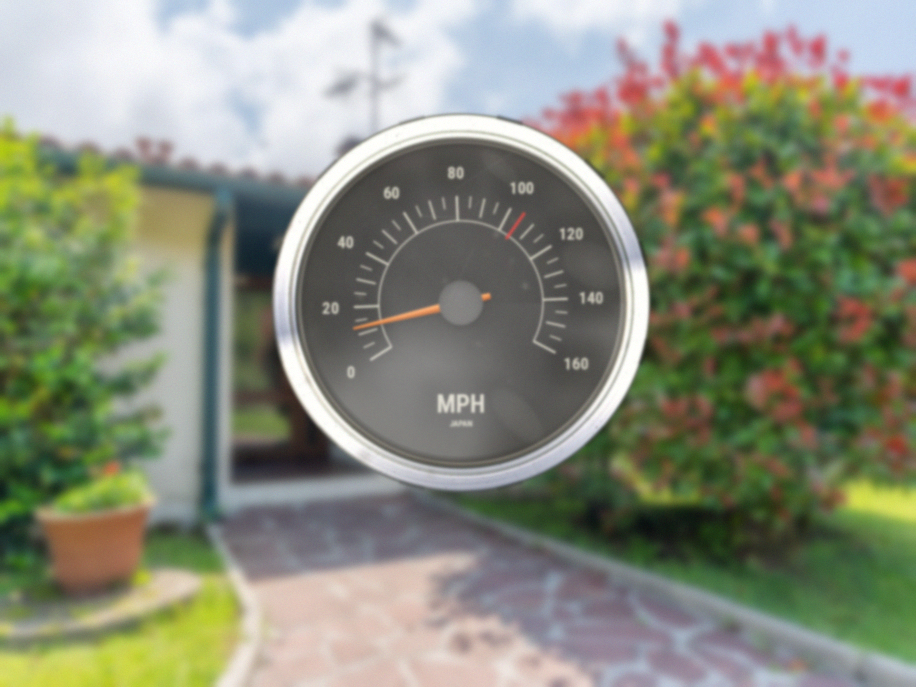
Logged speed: 12.5 mph
